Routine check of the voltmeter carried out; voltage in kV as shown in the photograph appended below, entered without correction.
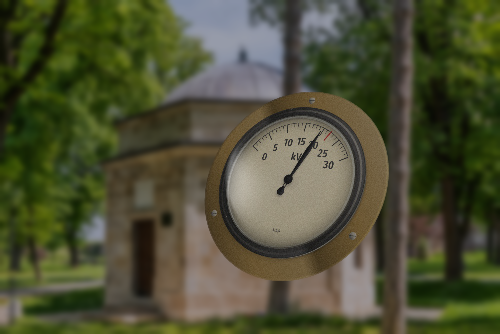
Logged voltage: 20 kV
